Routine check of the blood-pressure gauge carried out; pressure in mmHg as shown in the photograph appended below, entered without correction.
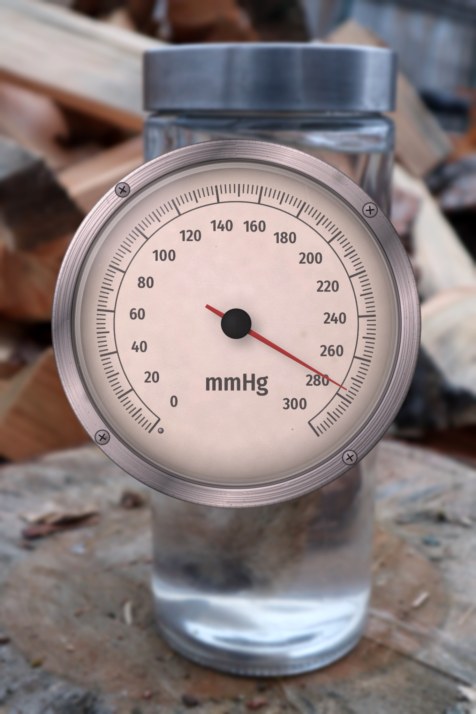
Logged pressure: 276 mmHg
